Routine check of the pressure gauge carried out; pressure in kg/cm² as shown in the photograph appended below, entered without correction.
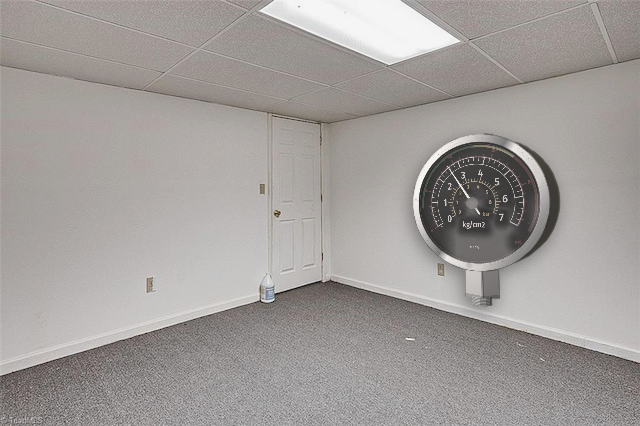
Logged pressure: 2.6 kg/cm²
